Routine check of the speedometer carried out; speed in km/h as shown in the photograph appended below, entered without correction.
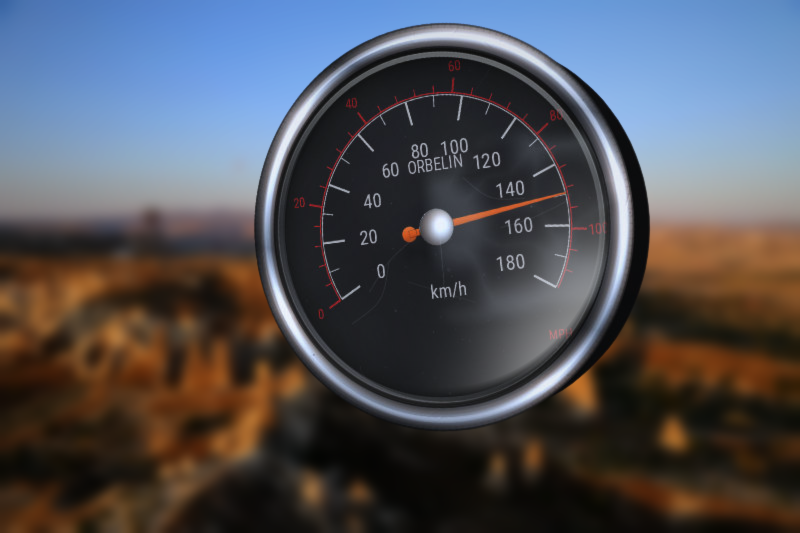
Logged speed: 150 km/h
